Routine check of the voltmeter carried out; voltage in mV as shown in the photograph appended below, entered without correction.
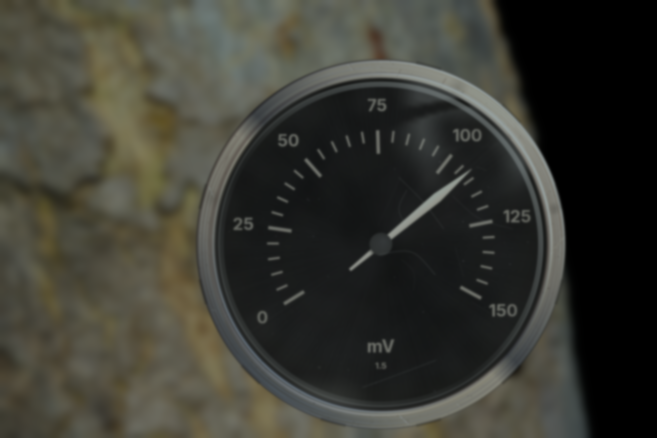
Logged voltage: 107.5 mV
